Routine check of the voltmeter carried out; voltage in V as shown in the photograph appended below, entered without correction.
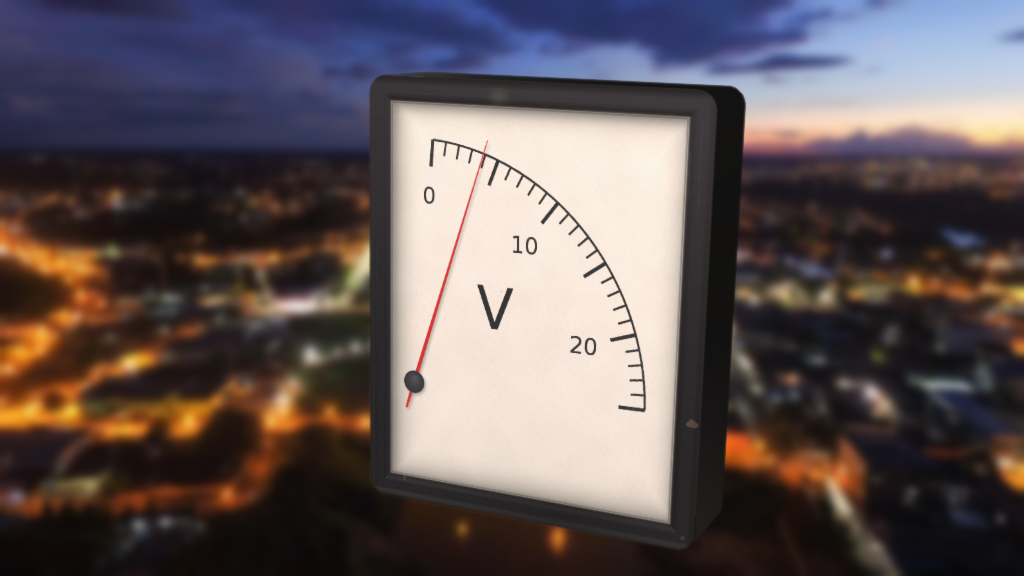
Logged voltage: 4 V
